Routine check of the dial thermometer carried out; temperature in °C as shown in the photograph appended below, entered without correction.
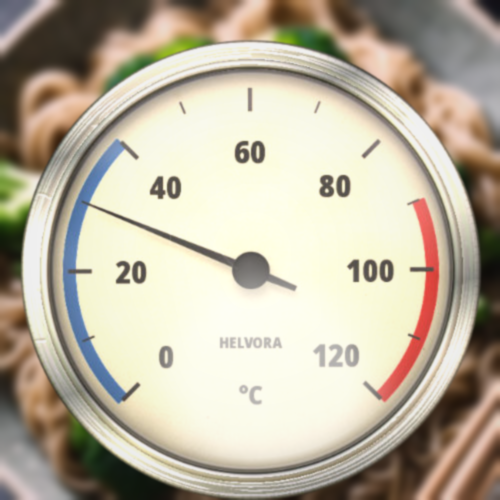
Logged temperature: 30 °C
